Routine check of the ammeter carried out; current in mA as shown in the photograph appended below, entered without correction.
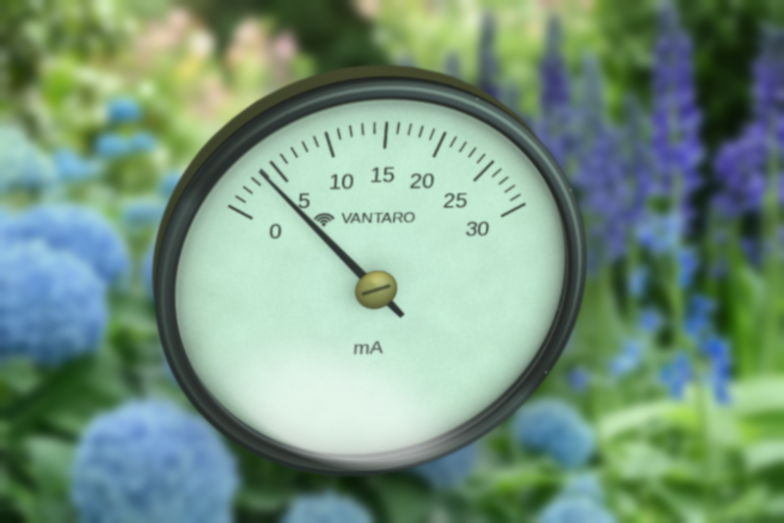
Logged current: 4 mA
